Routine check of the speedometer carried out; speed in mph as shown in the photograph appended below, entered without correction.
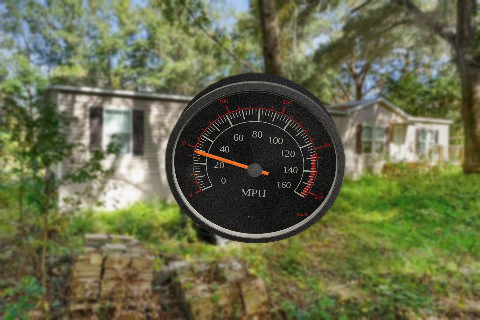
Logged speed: 30 mph
